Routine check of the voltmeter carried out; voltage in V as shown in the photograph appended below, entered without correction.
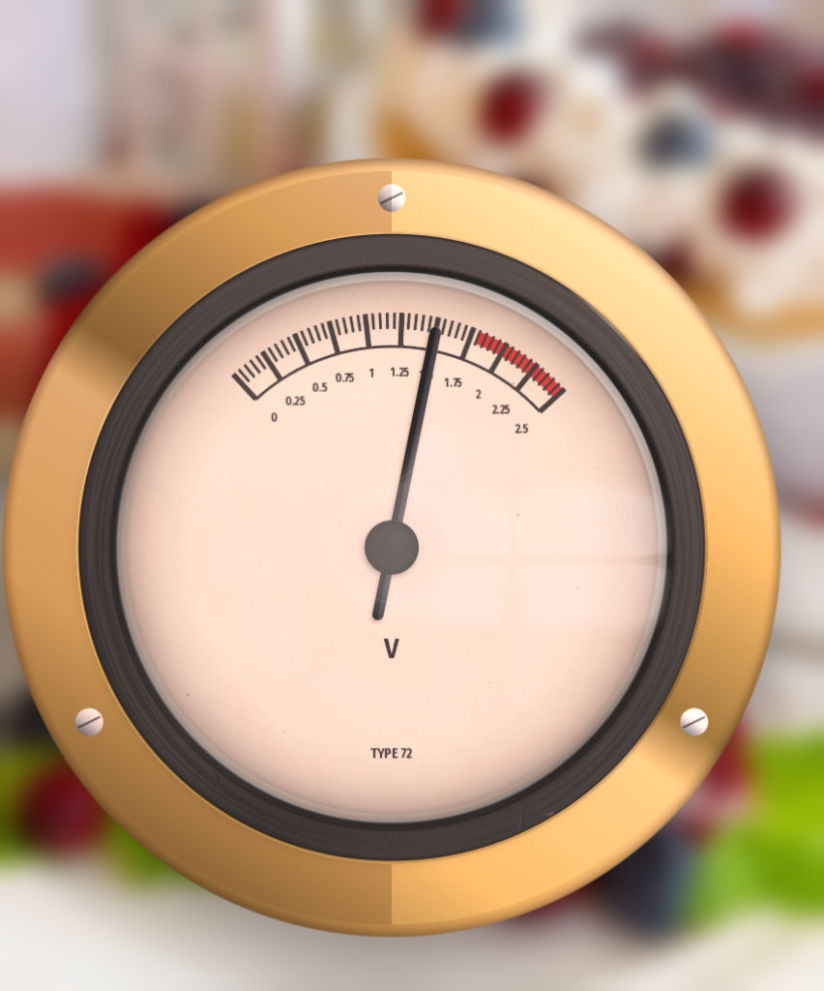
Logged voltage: 1.5 V
